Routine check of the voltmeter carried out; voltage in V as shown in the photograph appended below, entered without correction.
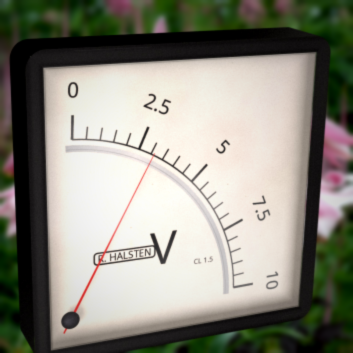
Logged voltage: 3 V
